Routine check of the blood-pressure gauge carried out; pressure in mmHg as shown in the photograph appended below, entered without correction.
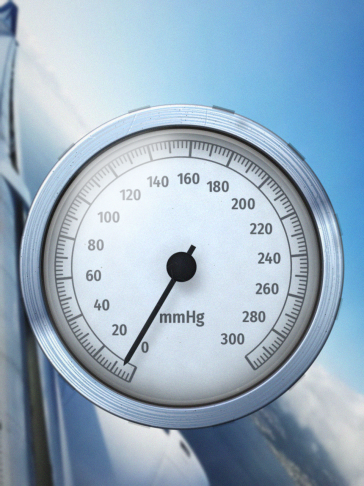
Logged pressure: 6 mmHg
